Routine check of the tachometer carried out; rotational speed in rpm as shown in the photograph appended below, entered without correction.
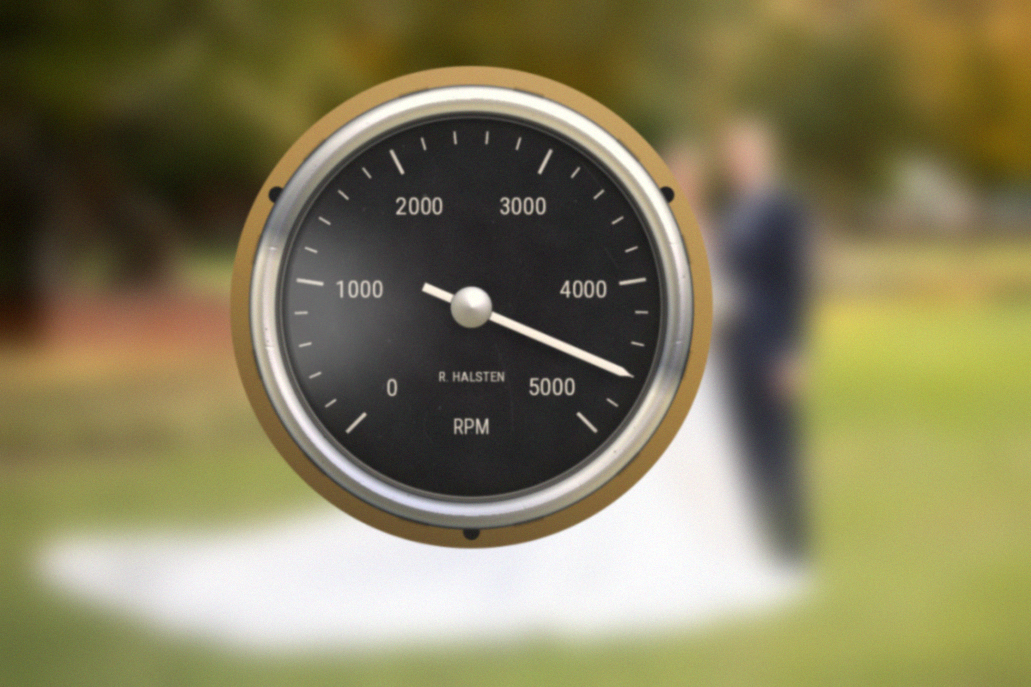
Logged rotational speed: 4600 rpm
